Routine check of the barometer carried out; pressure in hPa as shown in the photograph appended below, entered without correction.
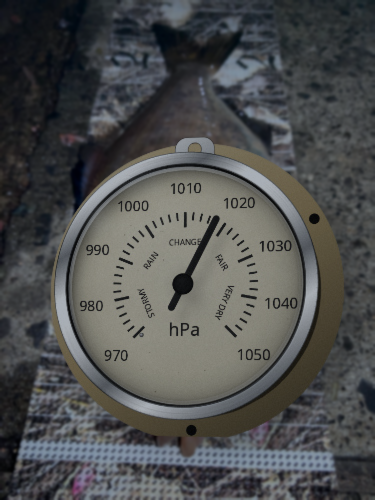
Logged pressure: 1018 hPa
